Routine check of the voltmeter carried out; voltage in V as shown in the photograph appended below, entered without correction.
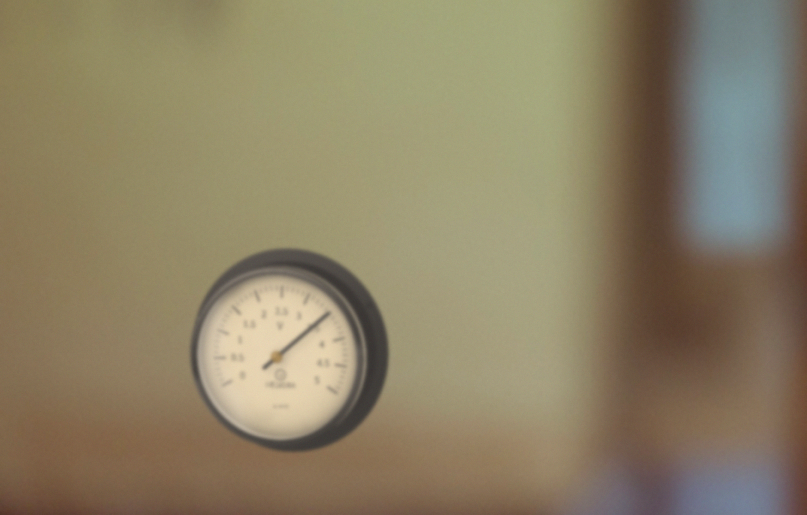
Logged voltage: 3.5 V
